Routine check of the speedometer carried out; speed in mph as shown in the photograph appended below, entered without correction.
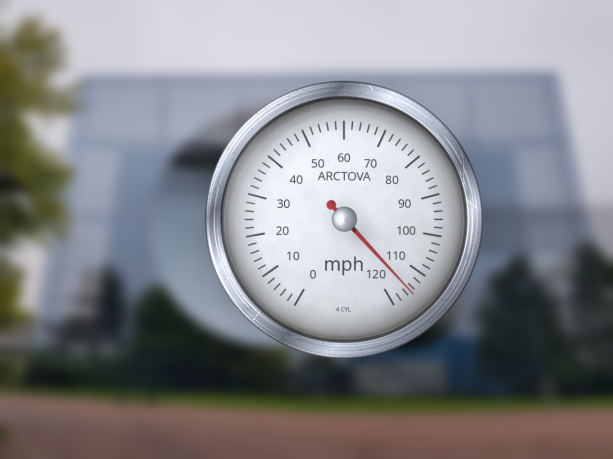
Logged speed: 115 mph
